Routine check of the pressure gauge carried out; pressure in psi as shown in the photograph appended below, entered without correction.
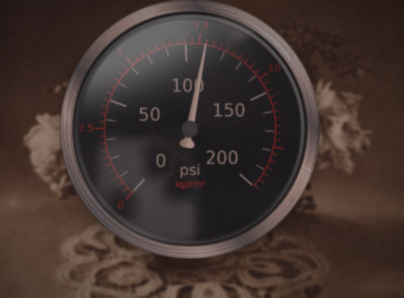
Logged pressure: 110 psi
